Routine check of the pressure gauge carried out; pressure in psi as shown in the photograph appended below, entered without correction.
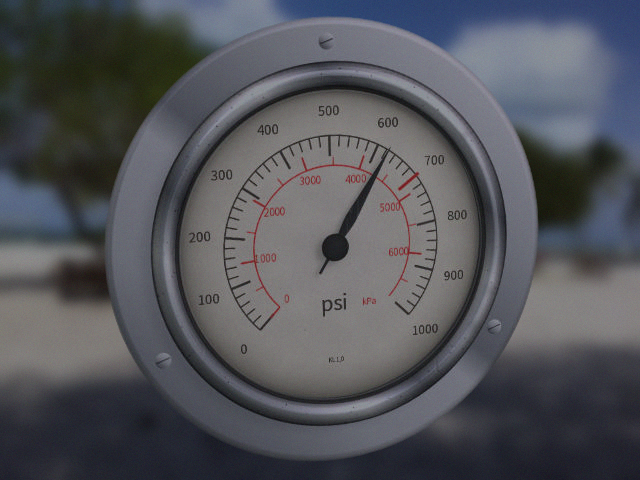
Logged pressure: 620 psi
